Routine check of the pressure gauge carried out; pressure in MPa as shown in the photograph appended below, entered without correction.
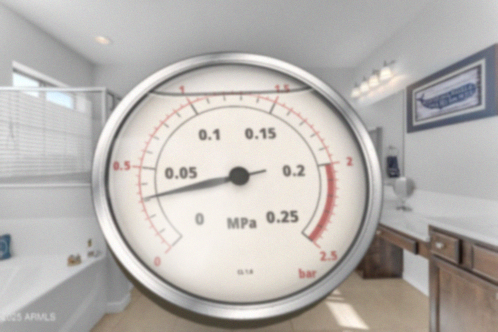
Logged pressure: 0.03 MPa
